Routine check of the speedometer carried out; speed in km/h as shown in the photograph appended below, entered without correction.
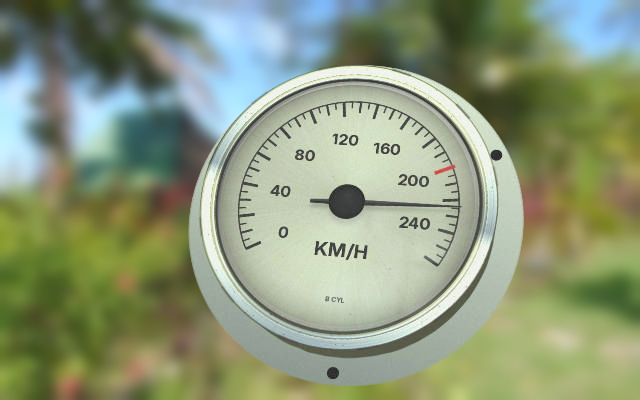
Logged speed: 225 km/h
